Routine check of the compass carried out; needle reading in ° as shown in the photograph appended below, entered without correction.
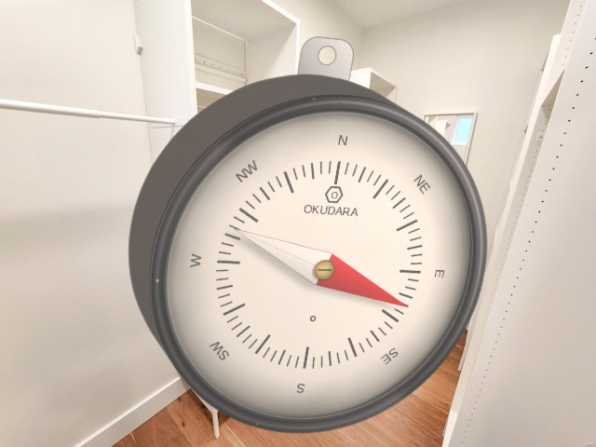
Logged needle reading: 110 °
